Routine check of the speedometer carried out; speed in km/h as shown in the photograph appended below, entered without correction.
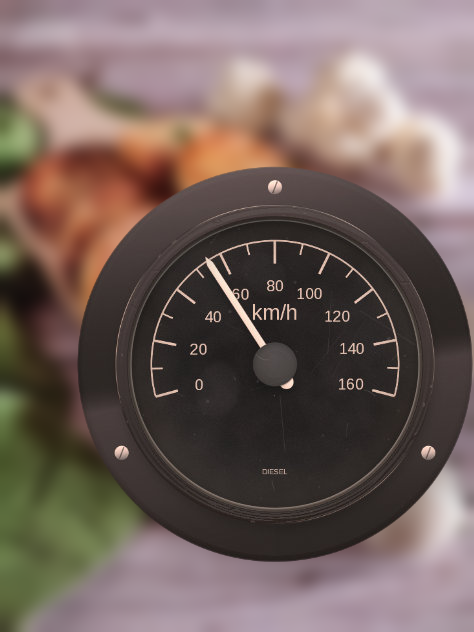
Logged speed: 55 km/h
